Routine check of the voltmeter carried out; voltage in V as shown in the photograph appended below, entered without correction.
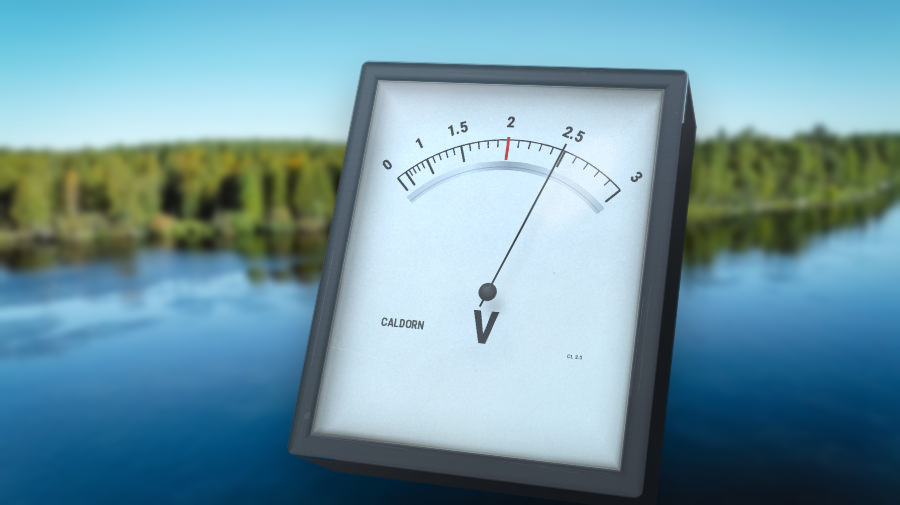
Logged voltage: 2.5 V
